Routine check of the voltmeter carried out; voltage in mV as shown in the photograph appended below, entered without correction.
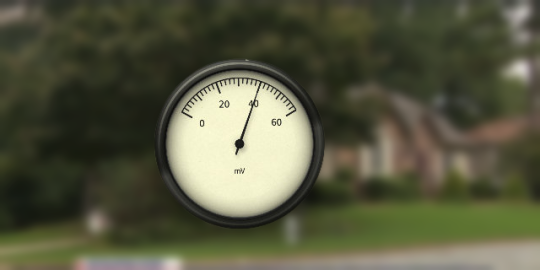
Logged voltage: 40 mV
